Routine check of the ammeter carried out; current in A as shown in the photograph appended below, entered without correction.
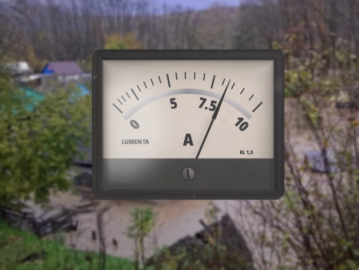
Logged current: 8.25 A
